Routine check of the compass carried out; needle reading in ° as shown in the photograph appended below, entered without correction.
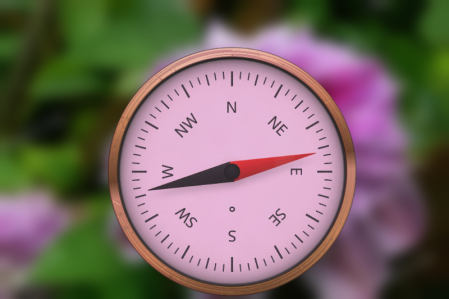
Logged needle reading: 77.5 °
